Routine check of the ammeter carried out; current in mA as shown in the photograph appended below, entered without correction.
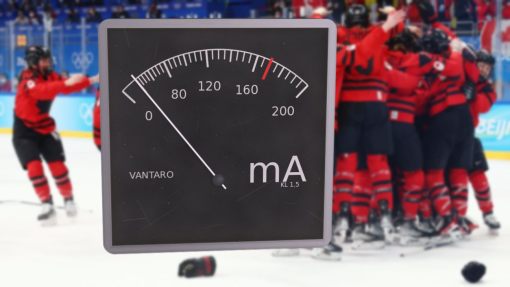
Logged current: 40 mA
